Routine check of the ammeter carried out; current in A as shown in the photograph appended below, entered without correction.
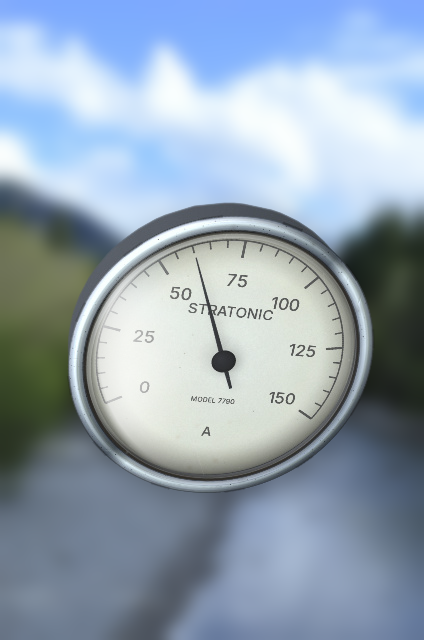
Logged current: 60 A
